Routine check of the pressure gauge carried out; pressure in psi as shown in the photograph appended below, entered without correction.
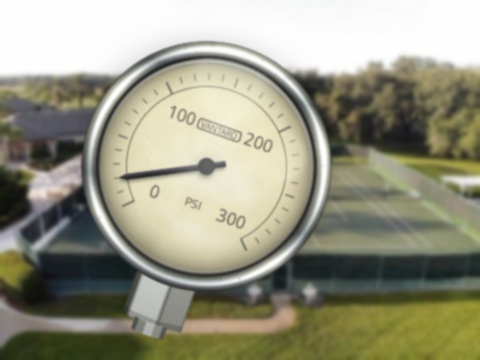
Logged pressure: 20 psi
